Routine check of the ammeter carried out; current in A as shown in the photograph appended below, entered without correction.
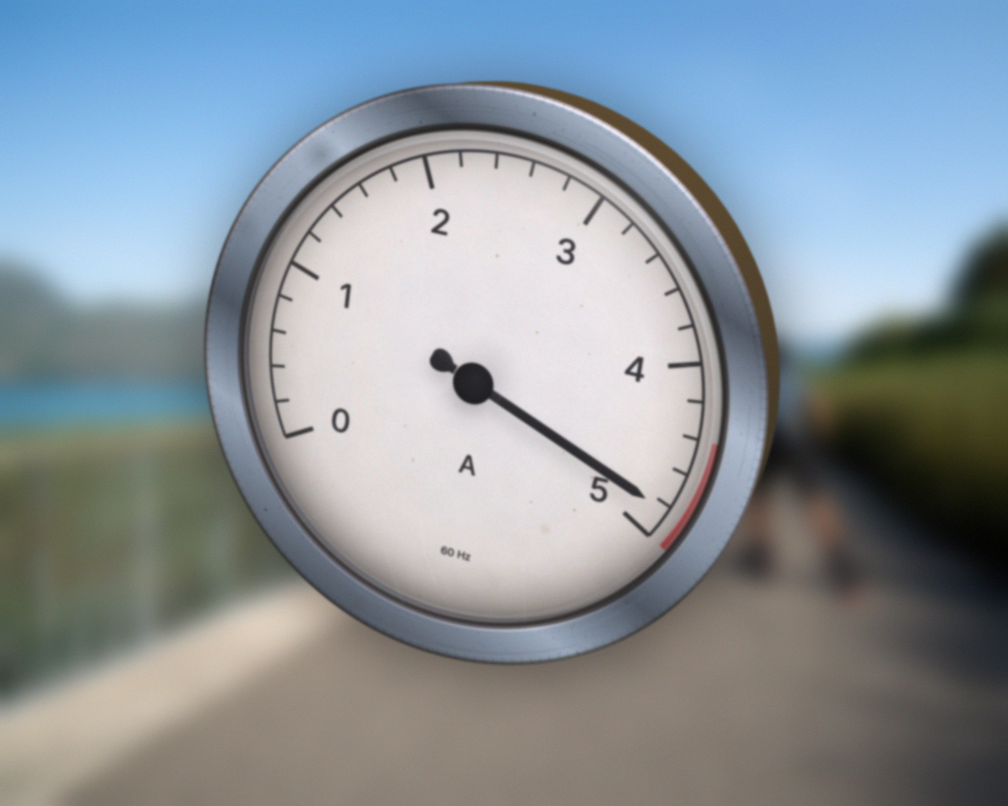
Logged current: 4.8 A
